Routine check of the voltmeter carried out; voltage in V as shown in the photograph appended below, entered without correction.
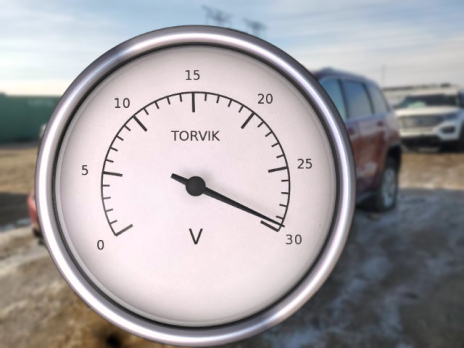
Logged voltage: 29.5 V
